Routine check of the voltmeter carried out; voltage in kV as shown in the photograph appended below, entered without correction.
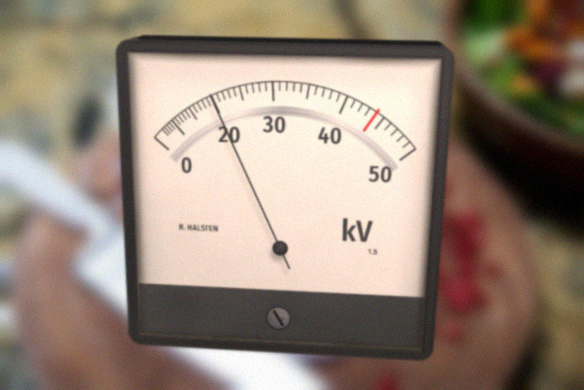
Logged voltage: 20 kV
